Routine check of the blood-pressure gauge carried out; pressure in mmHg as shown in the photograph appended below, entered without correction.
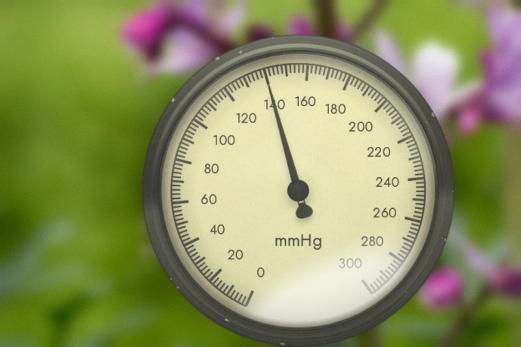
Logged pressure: 140 mmHg
